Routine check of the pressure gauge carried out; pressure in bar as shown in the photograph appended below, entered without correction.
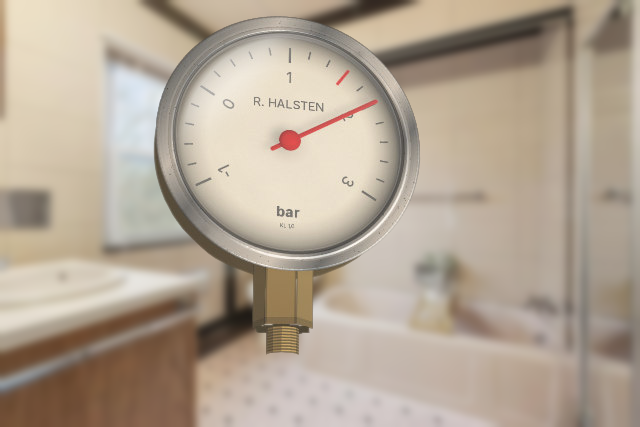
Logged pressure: 2 bar
